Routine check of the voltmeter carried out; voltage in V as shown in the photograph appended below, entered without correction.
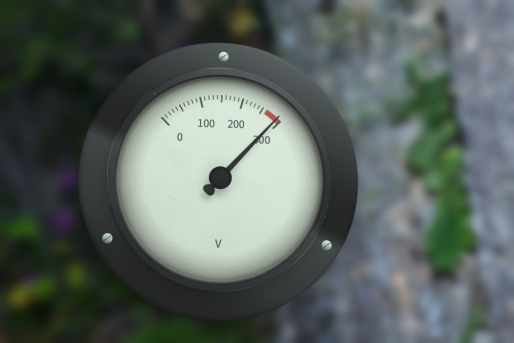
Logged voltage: 290 V
